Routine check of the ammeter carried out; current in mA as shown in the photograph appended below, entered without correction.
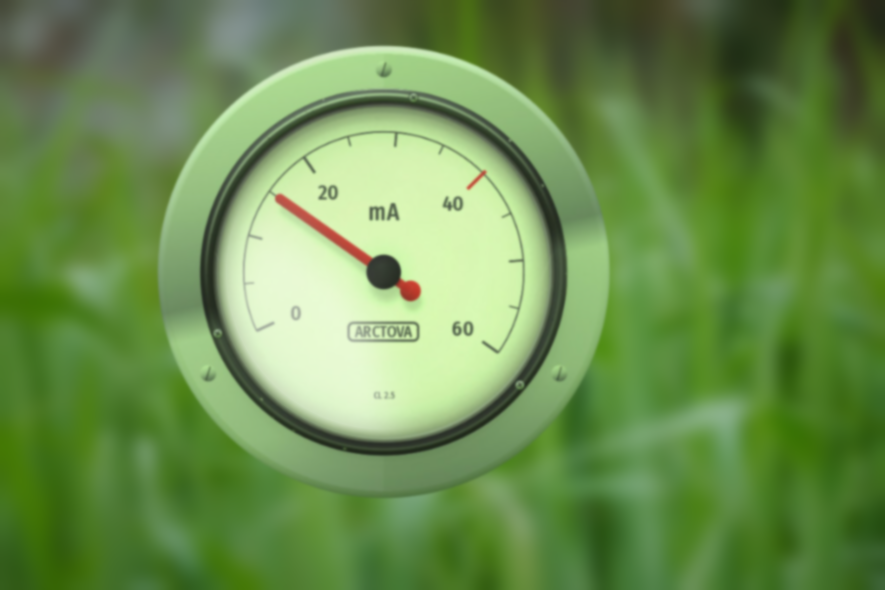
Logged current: 15 mA
